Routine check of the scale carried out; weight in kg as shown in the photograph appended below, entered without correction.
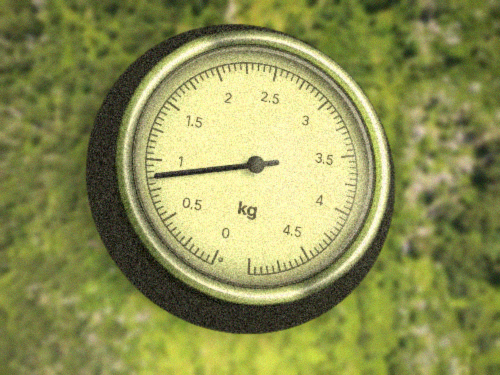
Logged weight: 0.85 kg
